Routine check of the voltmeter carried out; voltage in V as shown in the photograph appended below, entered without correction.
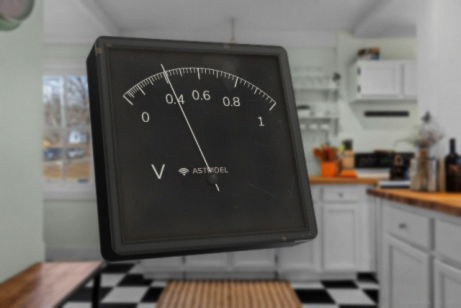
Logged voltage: 0.4 V
